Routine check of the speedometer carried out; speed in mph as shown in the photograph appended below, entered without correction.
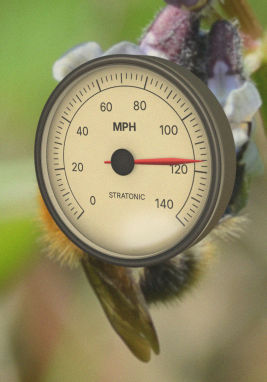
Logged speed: 116 mph
